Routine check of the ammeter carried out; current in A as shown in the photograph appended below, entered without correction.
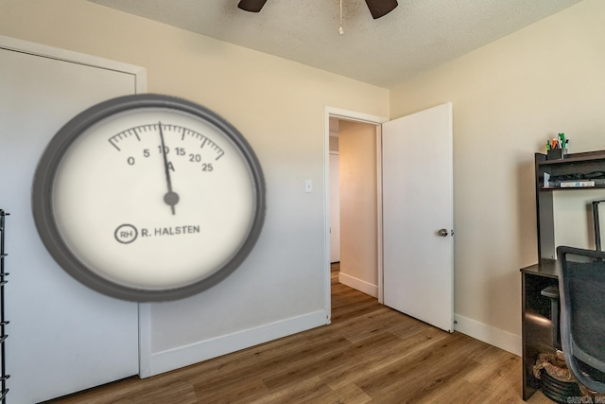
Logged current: 10 A
